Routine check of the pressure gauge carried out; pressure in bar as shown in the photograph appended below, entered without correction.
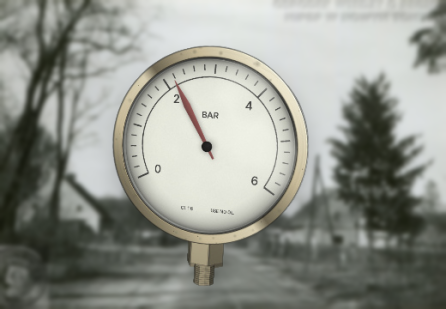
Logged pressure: 2.2 bar
